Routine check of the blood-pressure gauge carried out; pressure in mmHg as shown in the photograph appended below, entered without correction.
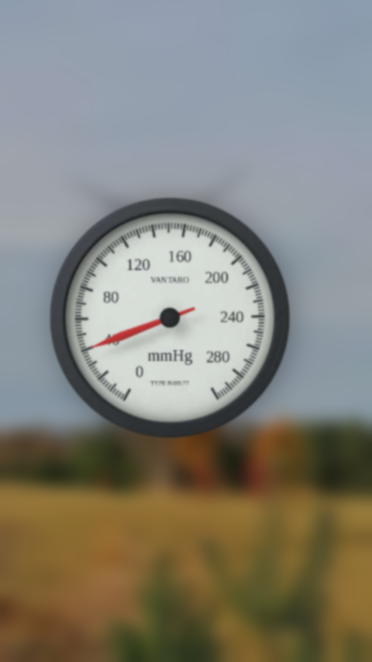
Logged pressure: 40 mmHg
